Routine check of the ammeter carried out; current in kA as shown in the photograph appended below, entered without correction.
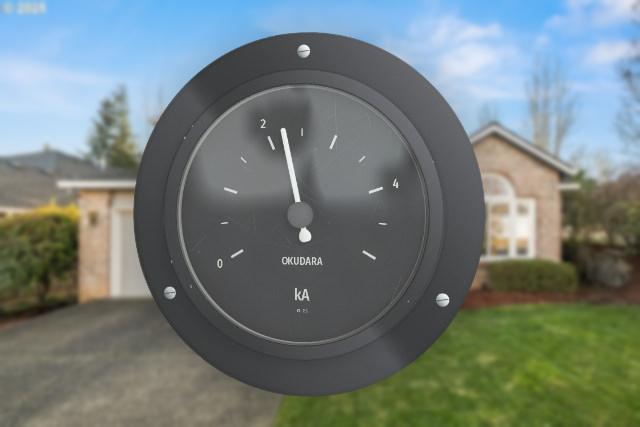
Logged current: 2.25 kA
